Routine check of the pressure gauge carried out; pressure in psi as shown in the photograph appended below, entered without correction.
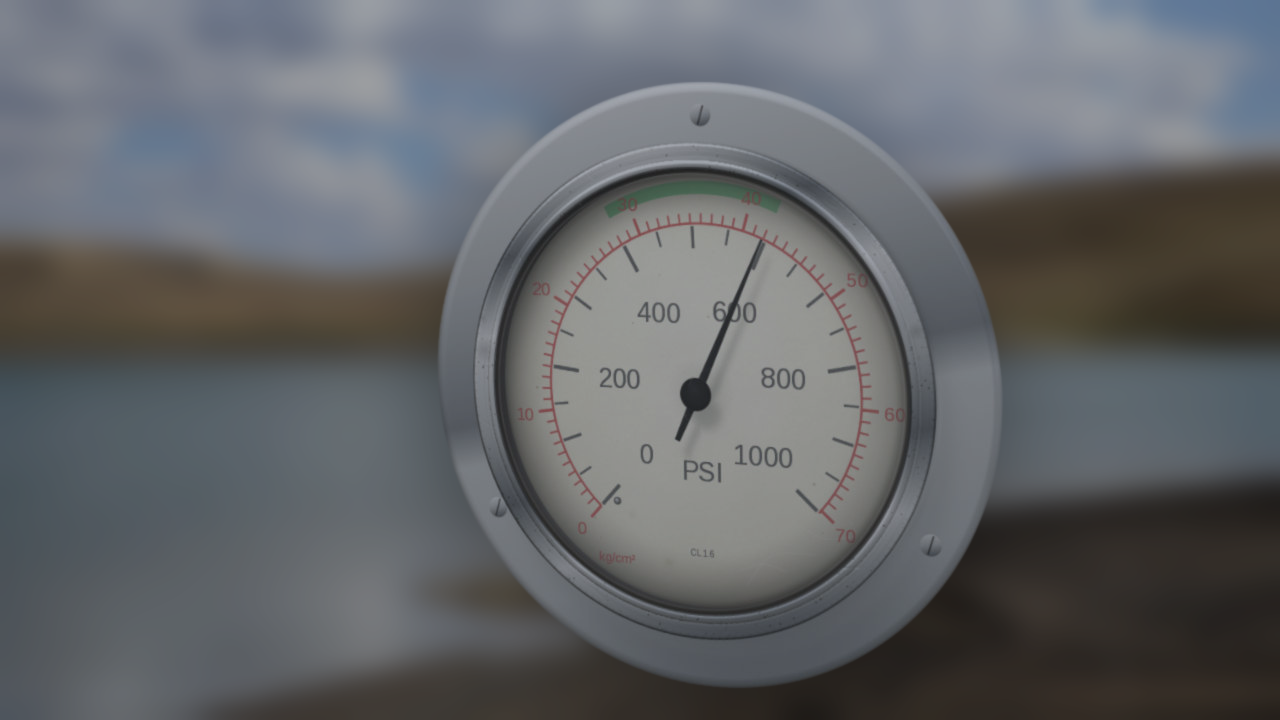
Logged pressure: 600 psi
